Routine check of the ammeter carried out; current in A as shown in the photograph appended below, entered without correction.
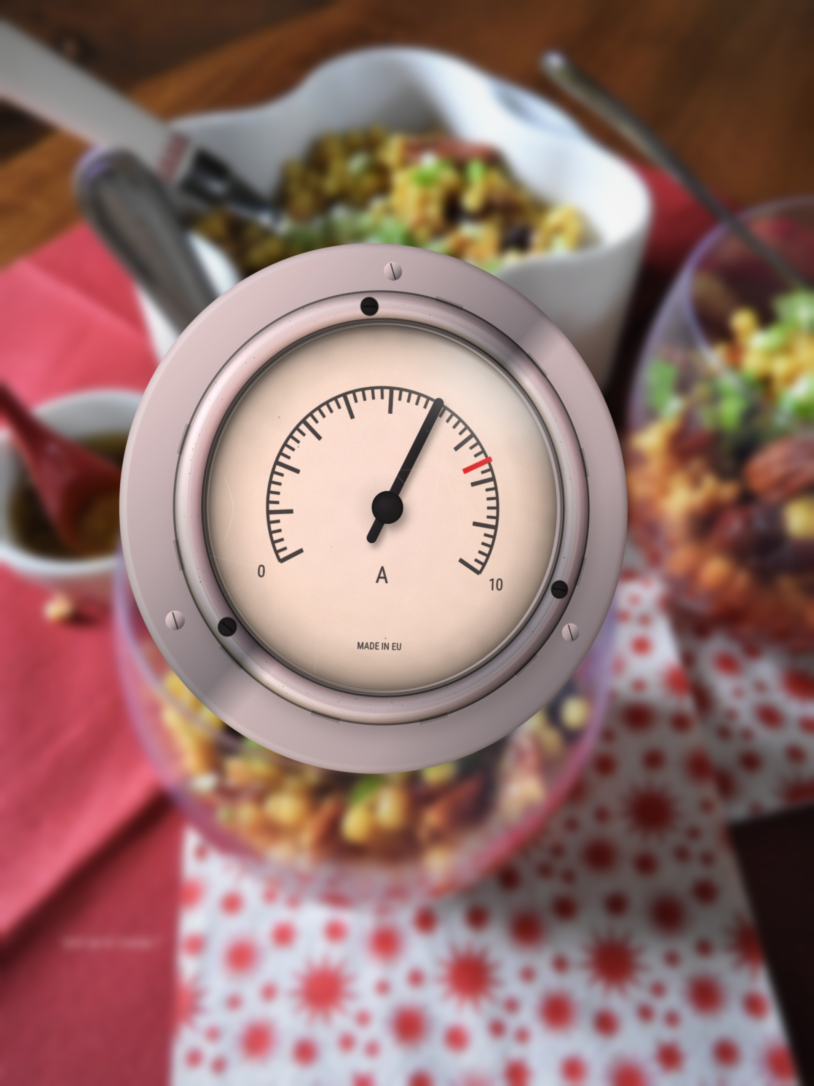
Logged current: 6 A
